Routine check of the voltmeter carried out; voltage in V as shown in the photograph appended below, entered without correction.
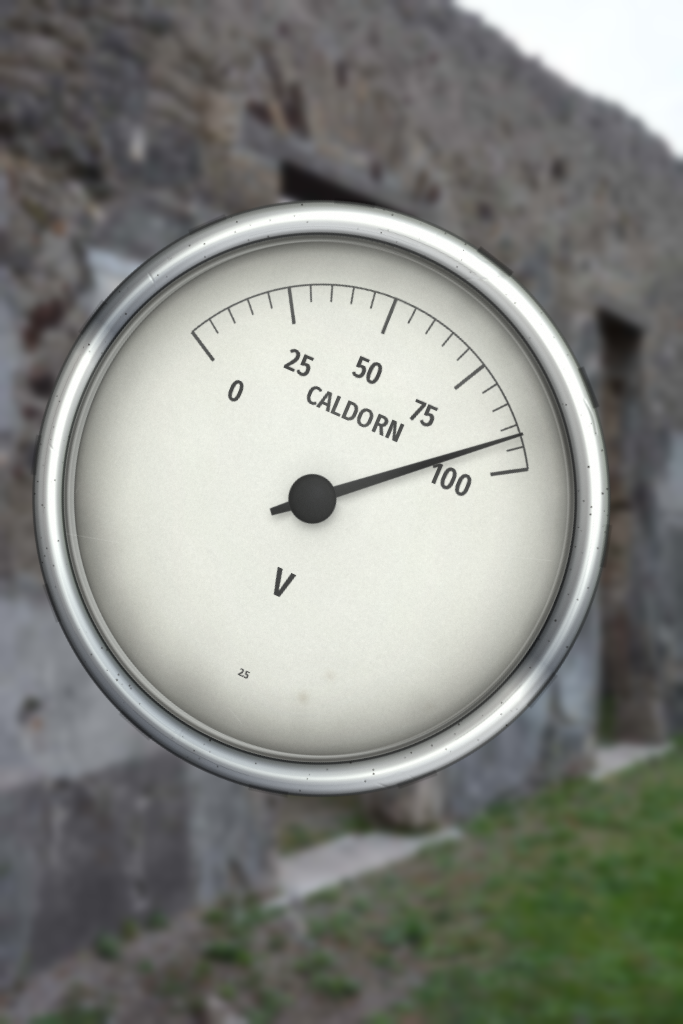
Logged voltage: 92.5 V
